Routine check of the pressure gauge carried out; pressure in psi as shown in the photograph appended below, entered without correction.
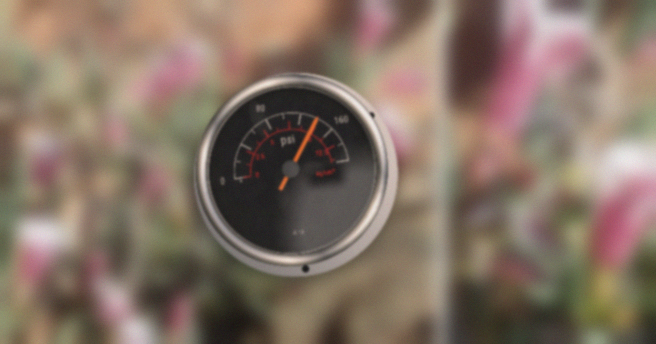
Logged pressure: 140 psi
